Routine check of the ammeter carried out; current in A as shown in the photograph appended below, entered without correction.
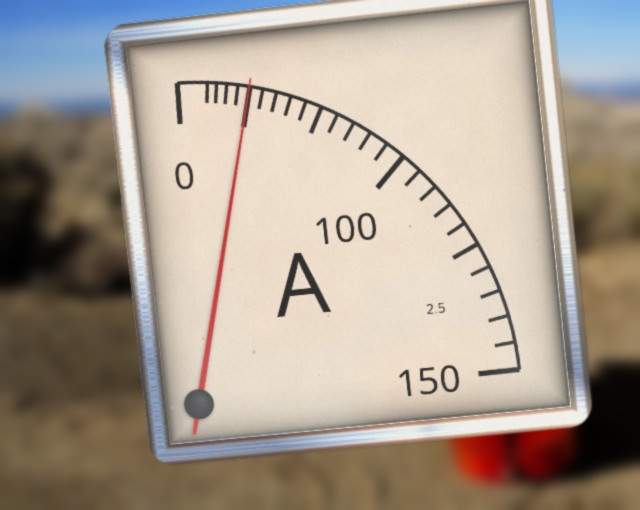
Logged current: 50 A
